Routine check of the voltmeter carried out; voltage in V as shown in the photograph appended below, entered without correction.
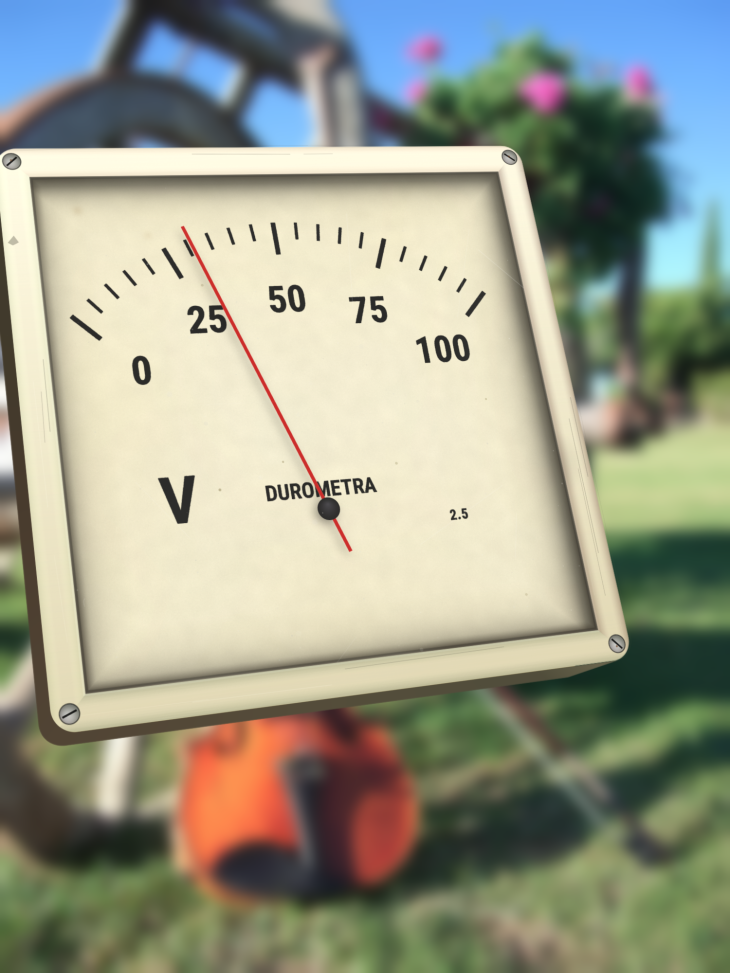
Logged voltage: 30 V
